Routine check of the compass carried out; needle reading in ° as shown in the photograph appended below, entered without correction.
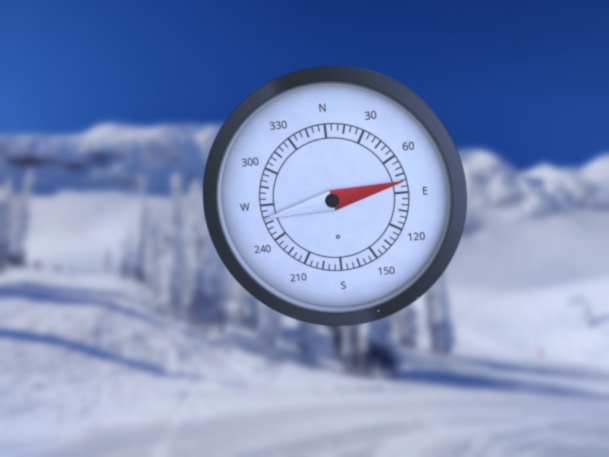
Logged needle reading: 80 °
